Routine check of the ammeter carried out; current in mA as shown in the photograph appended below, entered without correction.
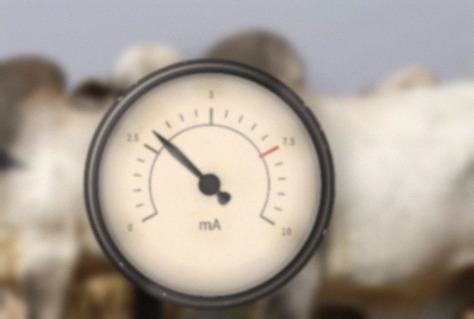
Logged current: 3 mA
